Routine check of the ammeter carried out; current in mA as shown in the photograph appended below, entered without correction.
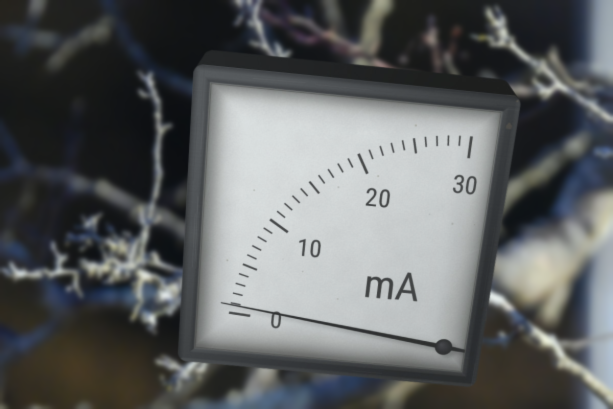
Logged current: 1 mA
